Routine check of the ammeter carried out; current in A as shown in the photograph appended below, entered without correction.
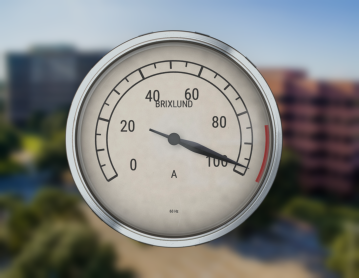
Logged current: 97.5 A
